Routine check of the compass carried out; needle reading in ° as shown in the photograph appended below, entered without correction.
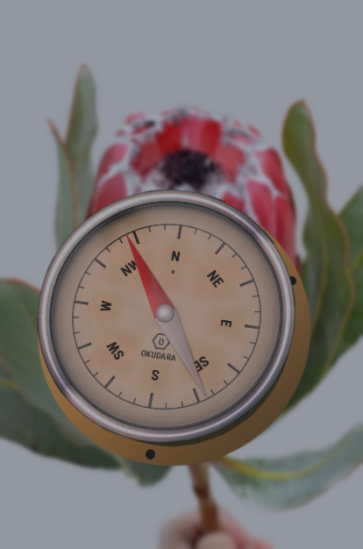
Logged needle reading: 325 °
